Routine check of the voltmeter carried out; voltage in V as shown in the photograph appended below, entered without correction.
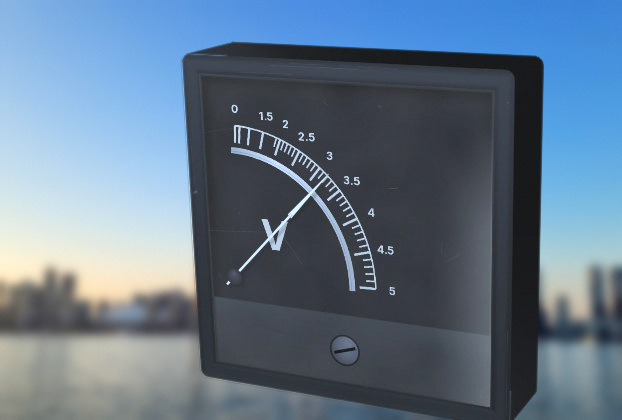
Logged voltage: 3.2 V
